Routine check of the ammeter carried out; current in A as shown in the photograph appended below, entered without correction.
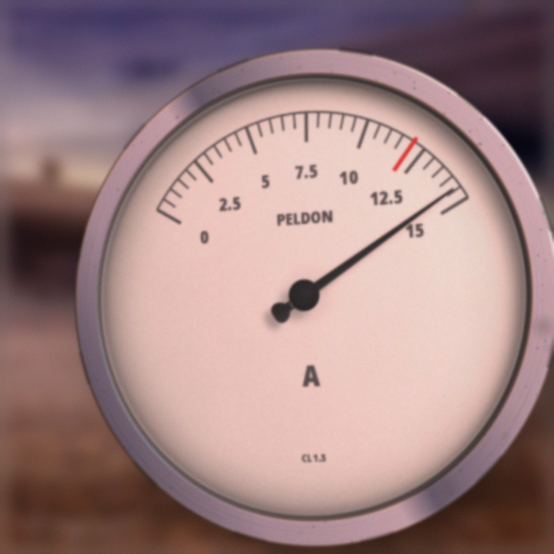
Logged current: 14.5 A
